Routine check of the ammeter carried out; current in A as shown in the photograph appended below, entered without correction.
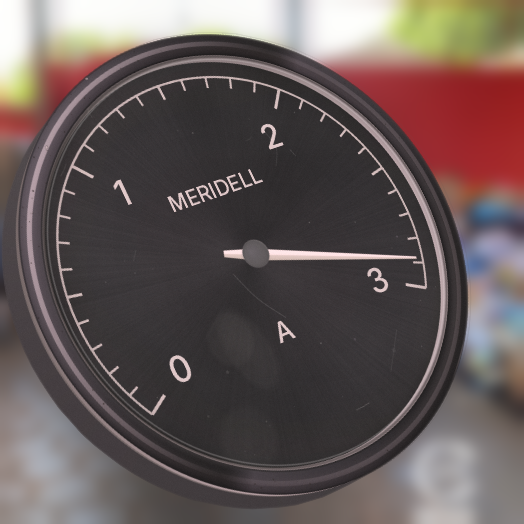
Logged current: 2.9 A
